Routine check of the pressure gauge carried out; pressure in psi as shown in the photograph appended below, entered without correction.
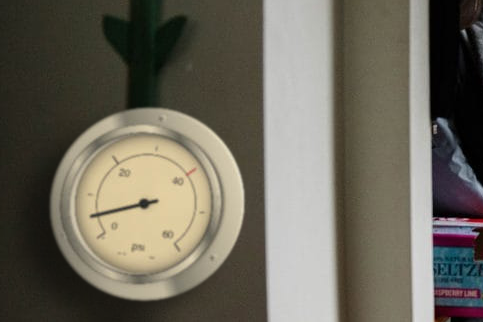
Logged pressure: 5 psi
